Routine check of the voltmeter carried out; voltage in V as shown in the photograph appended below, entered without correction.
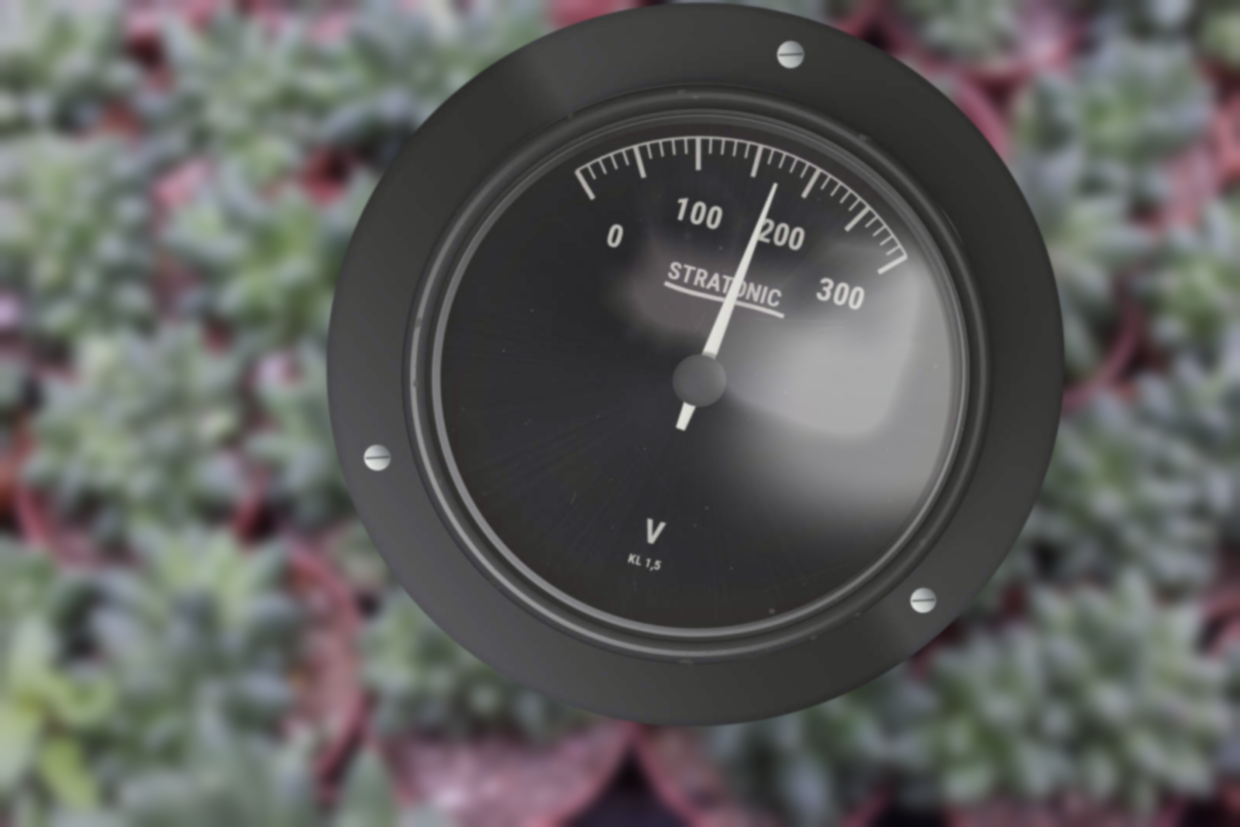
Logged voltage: 170 V
